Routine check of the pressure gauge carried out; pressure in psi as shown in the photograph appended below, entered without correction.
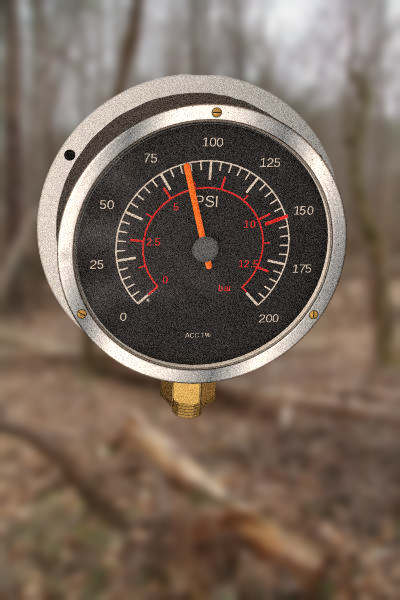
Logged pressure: 87.5 psi
